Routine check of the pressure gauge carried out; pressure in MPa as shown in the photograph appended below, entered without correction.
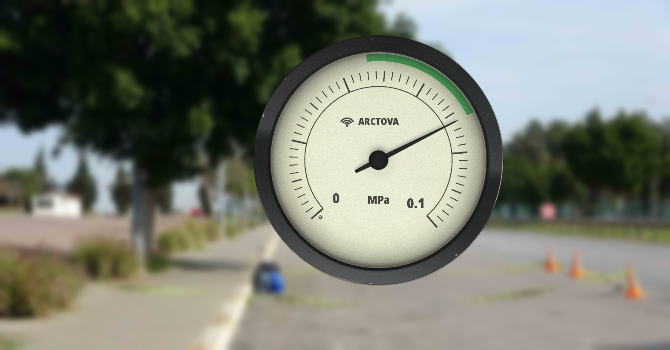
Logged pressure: 0.072 MPa
